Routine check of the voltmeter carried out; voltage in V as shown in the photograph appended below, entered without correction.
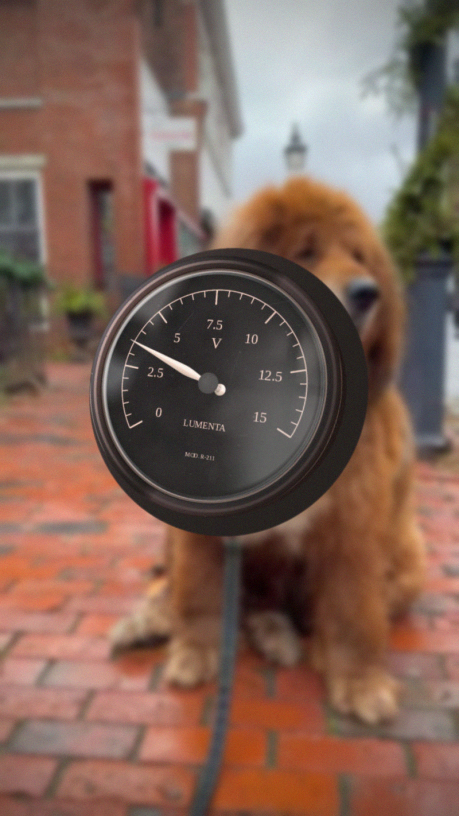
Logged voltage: 3.5 V
